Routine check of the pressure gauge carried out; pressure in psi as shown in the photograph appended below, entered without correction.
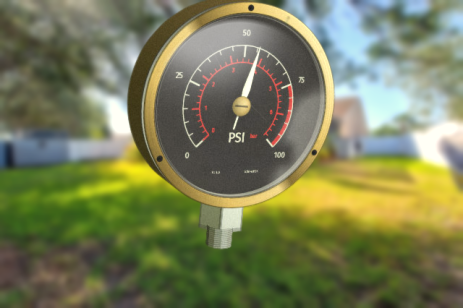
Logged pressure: 55 psi
